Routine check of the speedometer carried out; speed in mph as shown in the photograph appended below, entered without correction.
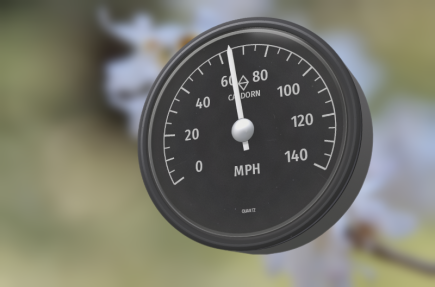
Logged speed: 65 mph
